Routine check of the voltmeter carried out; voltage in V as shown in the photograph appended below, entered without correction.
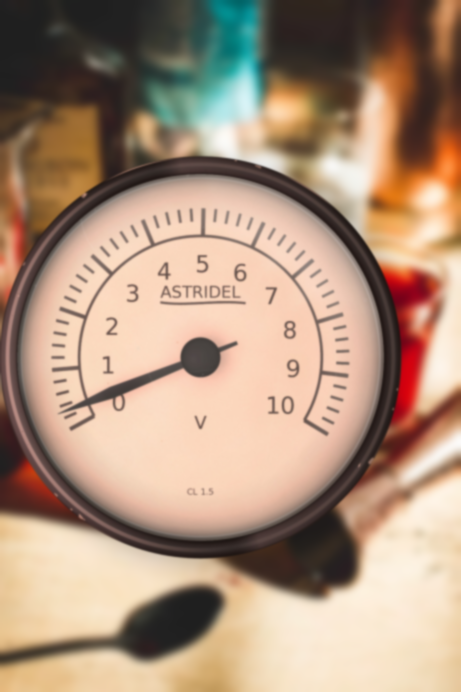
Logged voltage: 0.3 V
